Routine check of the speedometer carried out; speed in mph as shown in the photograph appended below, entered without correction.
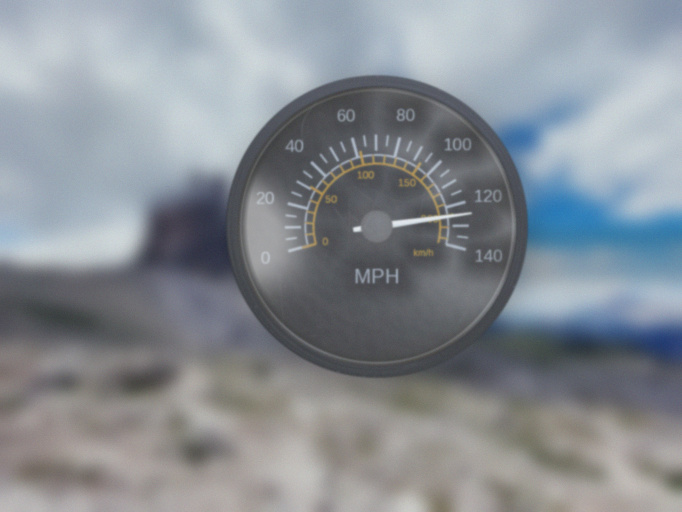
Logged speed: 125 mph
